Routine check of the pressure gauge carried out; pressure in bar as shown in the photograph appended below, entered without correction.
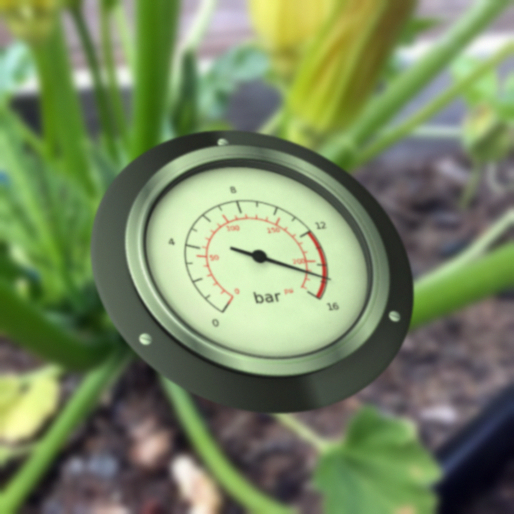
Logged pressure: 15 bar
